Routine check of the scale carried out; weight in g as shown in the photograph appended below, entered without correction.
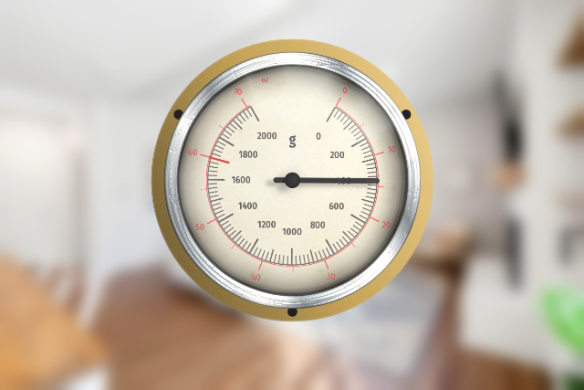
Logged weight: 400 g
